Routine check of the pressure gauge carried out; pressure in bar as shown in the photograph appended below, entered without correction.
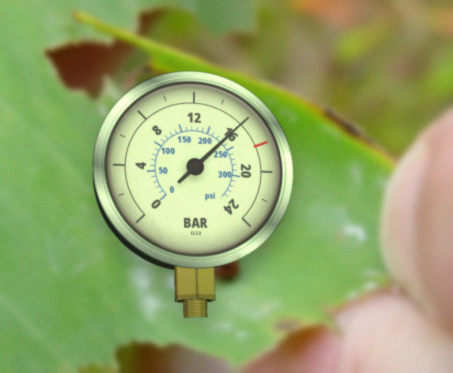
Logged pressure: 16 bar
